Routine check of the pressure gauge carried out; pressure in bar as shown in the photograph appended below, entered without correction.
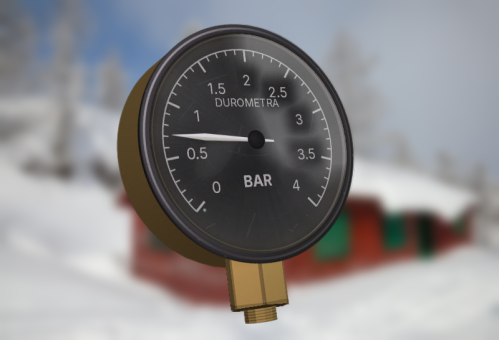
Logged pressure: 0.7 bar
